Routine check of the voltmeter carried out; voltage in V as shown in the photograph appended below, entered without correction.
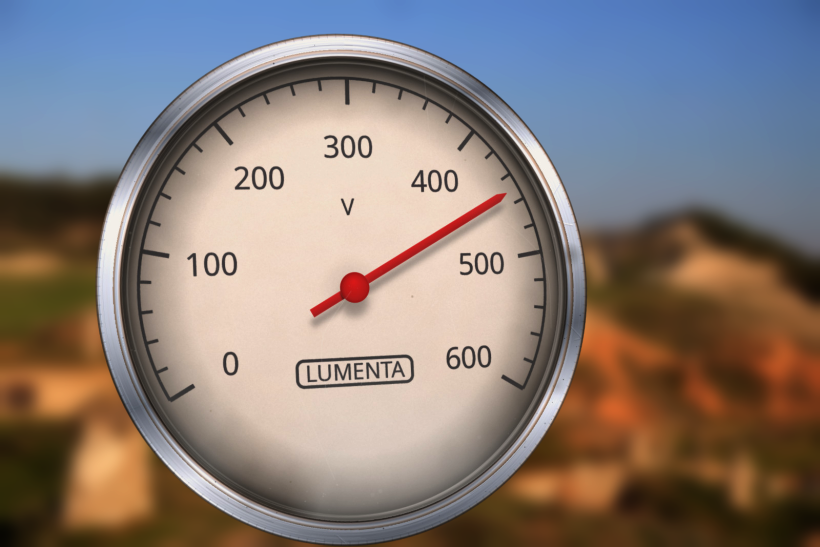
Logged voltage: 450 V
